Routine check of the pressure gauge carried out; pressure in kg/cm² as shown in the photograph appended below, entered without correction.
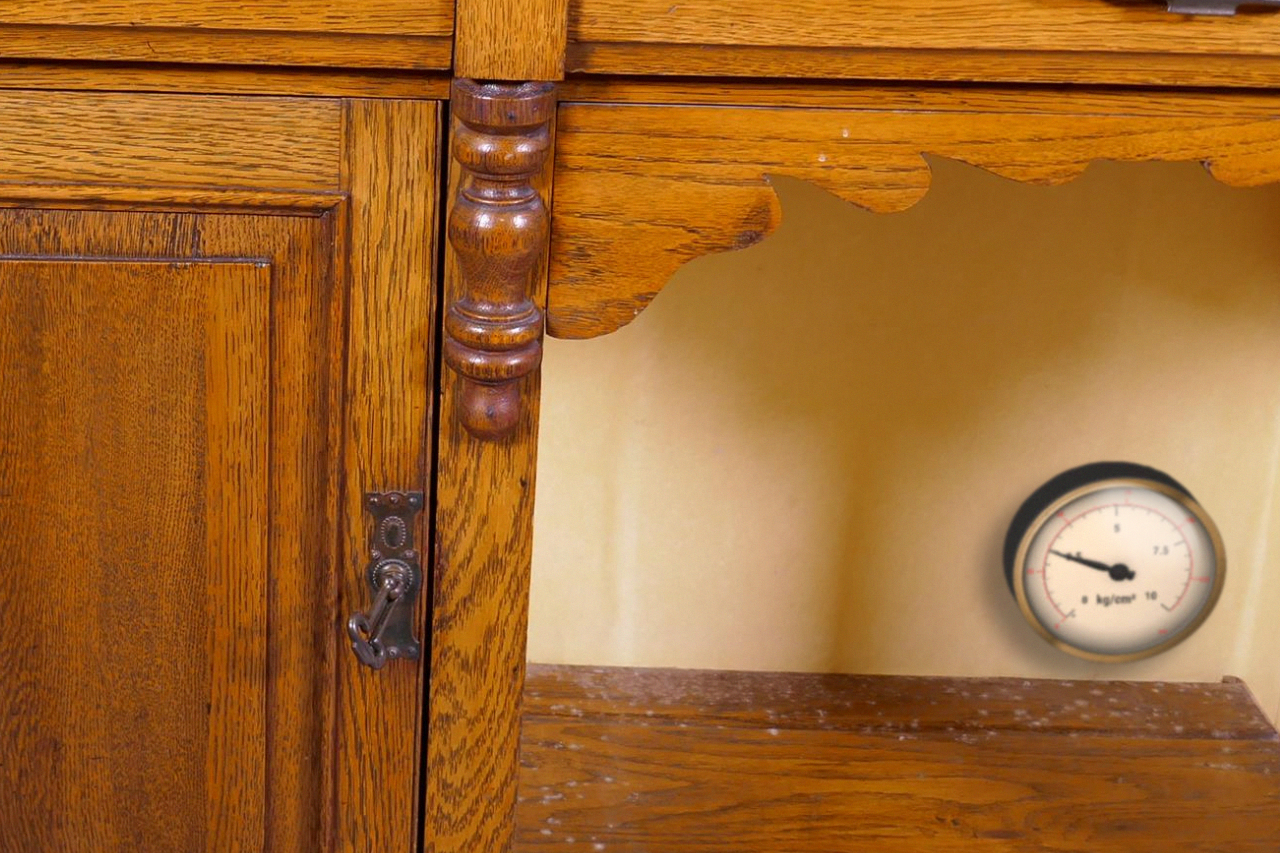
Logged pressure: 2.5 kg/cm²
